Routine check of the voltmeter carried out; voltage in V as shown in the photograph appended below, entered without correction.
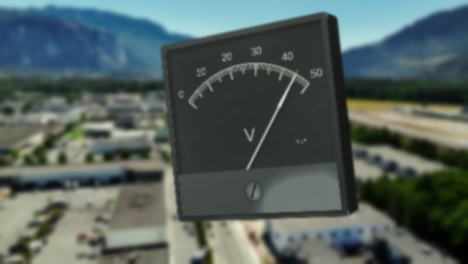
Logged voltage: 45 V
